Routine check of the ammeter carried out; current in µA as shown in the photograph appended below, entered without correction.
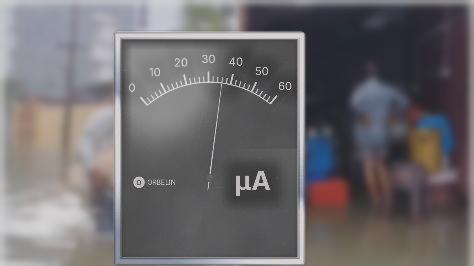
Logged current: 36 µA
